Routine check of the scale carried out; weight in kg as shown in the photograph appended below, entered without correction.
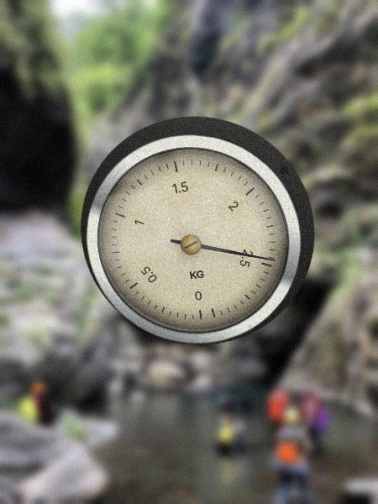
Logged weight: 2.45 kg
